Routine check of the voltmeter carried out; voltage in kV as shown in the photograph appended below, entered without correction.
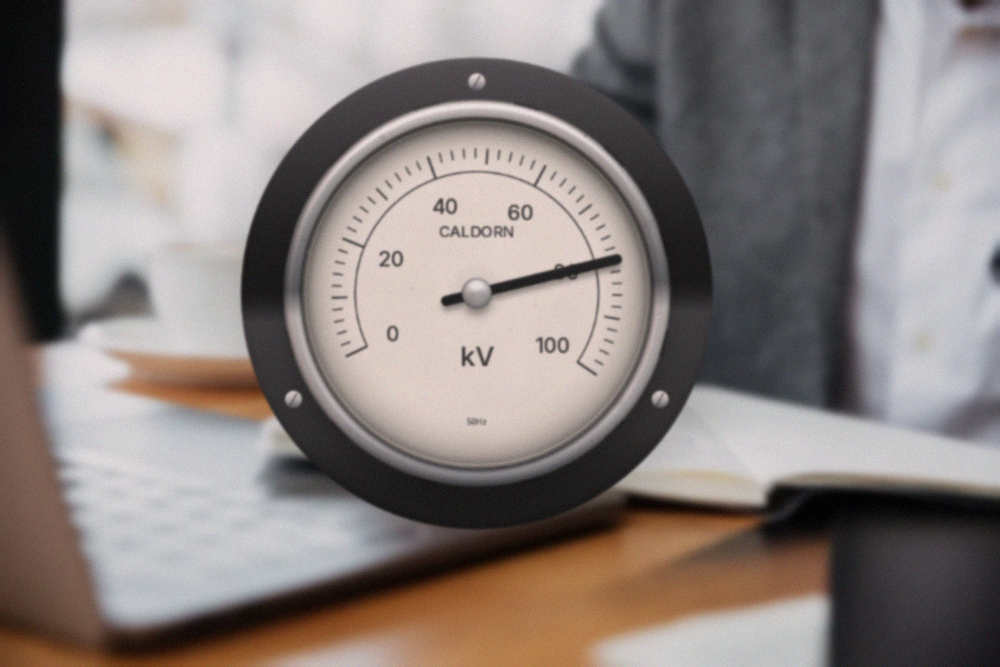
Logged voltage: 80 kV
